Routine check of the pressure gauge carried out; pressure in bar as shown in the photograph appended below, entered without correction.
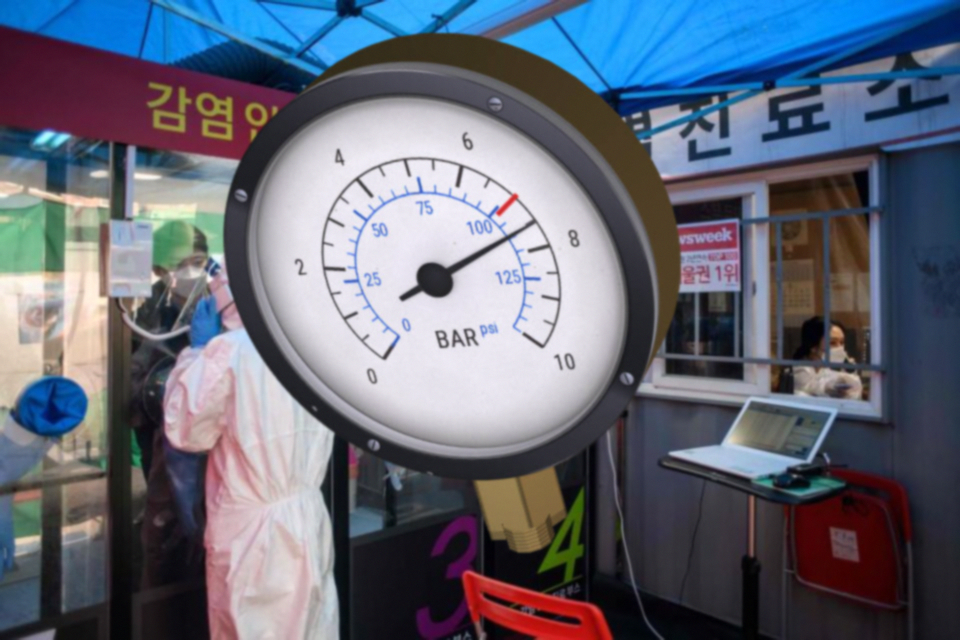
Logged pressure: 7.5 bar
